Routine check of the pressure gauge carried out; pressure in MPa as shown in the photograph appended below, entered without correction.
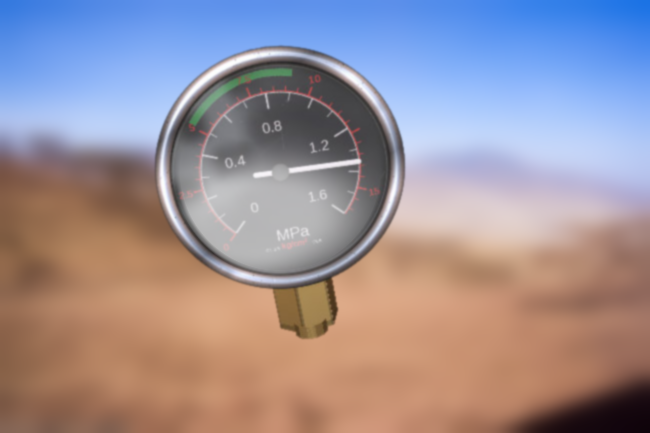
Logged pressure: 1.35 MPa
